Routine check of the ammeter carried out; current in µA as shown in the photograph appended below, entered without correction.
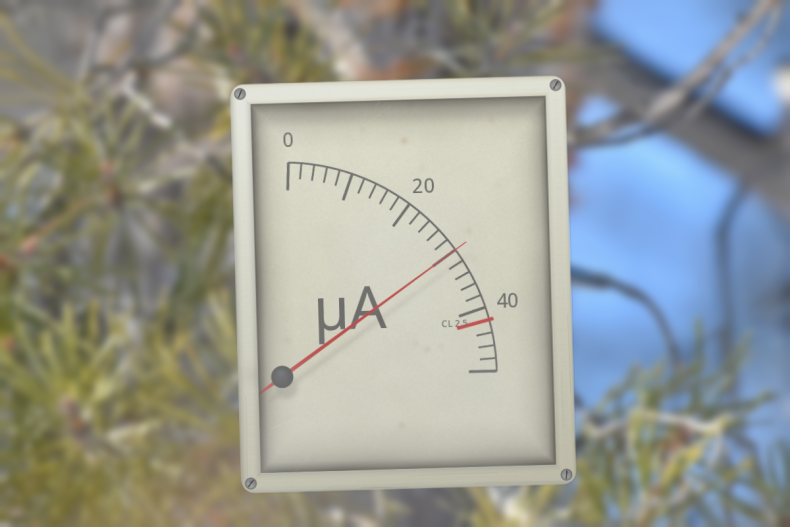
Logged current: 30 µA
